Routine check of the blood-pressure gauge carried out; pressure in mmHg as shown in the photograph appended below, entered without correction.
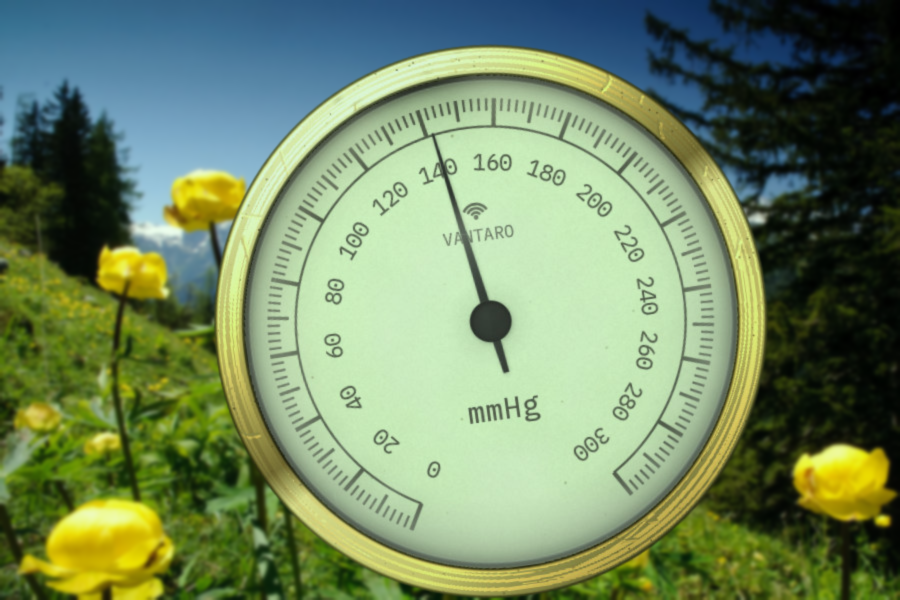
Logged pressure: 142 mmHg
